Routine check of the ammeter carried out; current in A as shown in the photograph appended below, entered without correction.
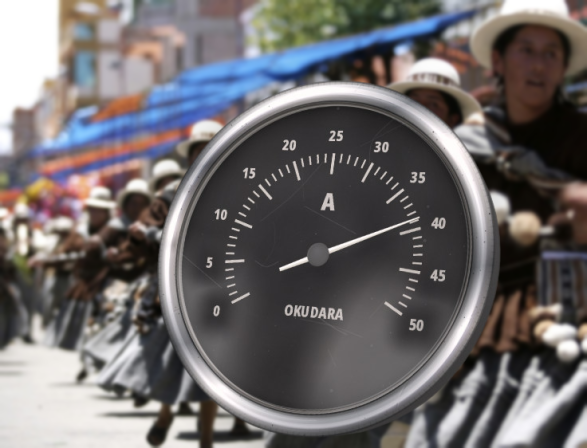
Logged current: 39 A
